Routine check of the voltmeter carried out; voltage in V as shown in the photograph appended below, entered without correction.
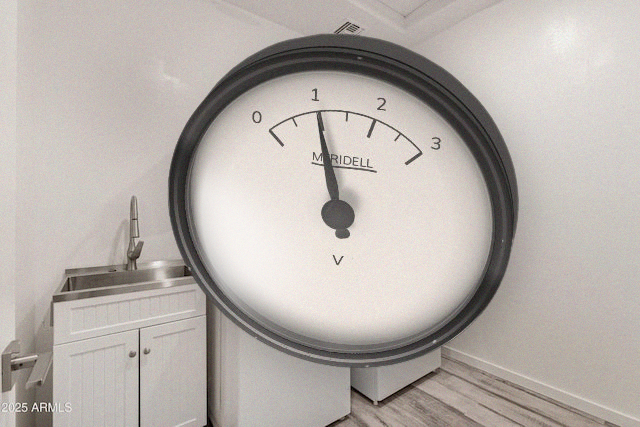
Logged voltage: 1 V
